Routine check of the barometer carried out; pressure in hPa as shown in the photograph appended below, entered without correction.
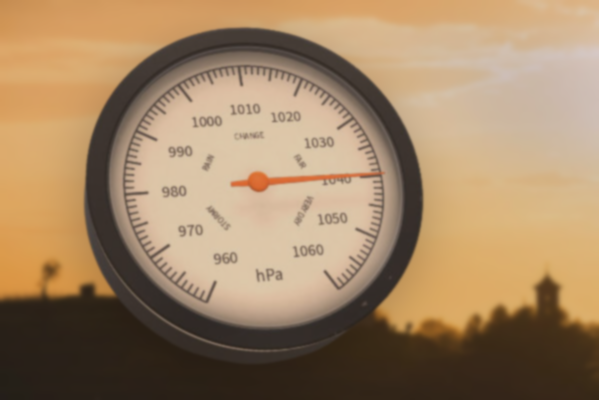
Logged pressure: 1040 hPa
